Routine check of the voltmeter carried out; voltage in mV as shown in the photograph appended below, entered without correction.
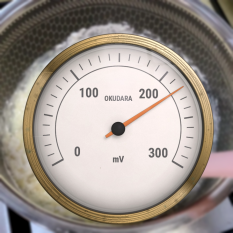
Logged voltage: 220 mV
